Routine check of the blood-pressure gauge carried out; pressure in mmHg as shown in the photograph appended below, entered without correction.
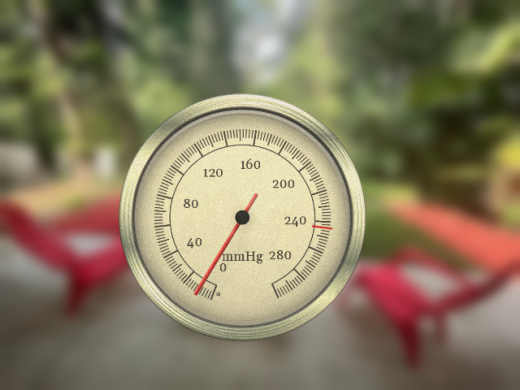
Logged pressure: 10 mmHg
